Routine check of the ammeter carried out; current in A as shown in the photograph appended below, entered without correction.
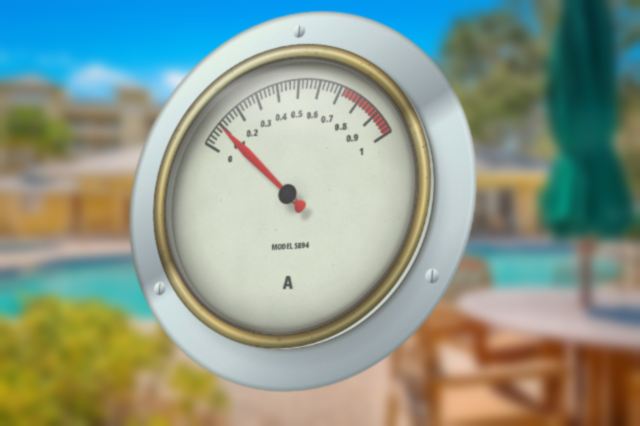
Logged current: 0.1 A
